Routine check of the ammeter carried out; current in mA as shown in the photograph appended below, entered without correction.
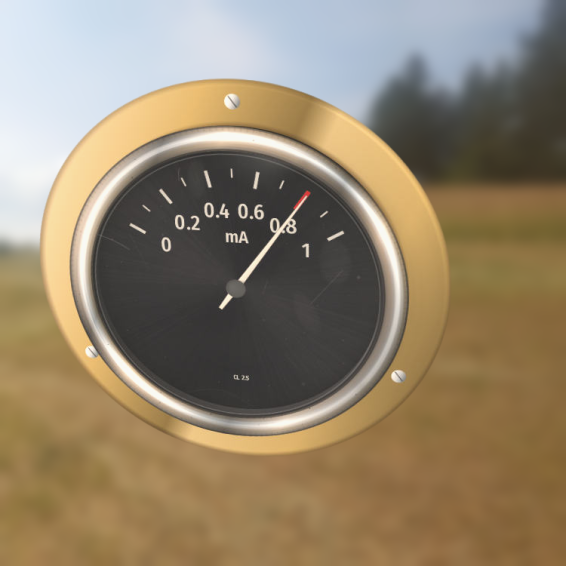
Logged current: 0.8 mA
